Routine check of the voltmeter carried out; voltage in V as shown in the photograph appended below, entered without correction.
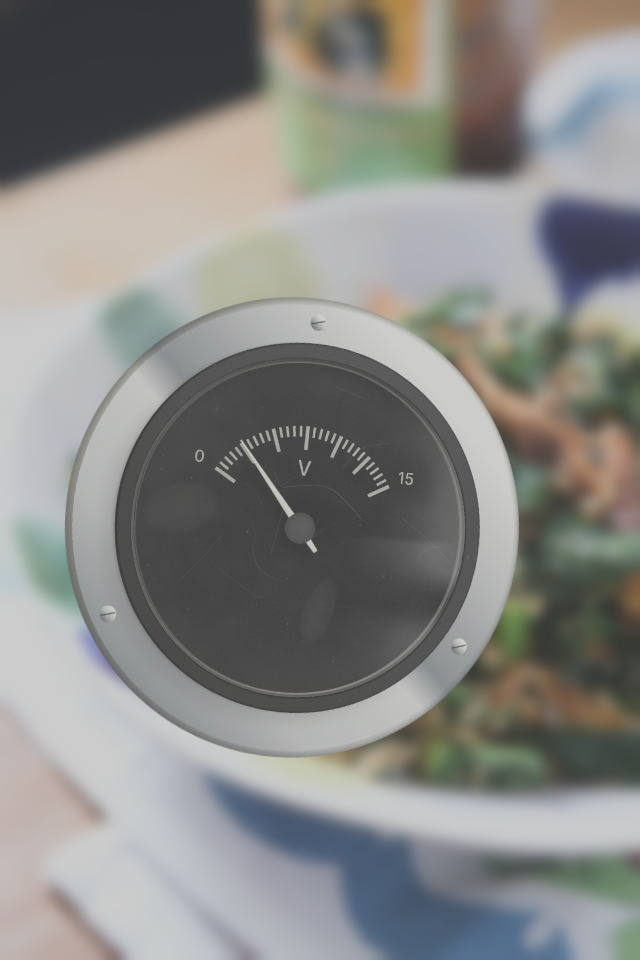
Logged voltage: 2.5 V
